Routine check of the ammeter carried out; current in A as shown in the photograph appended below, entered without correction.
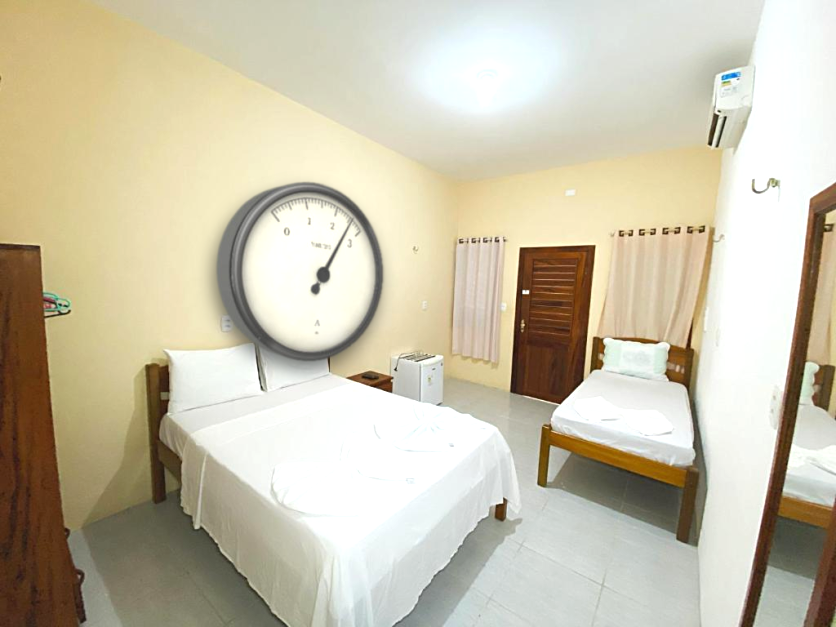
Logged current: 2.5 A
